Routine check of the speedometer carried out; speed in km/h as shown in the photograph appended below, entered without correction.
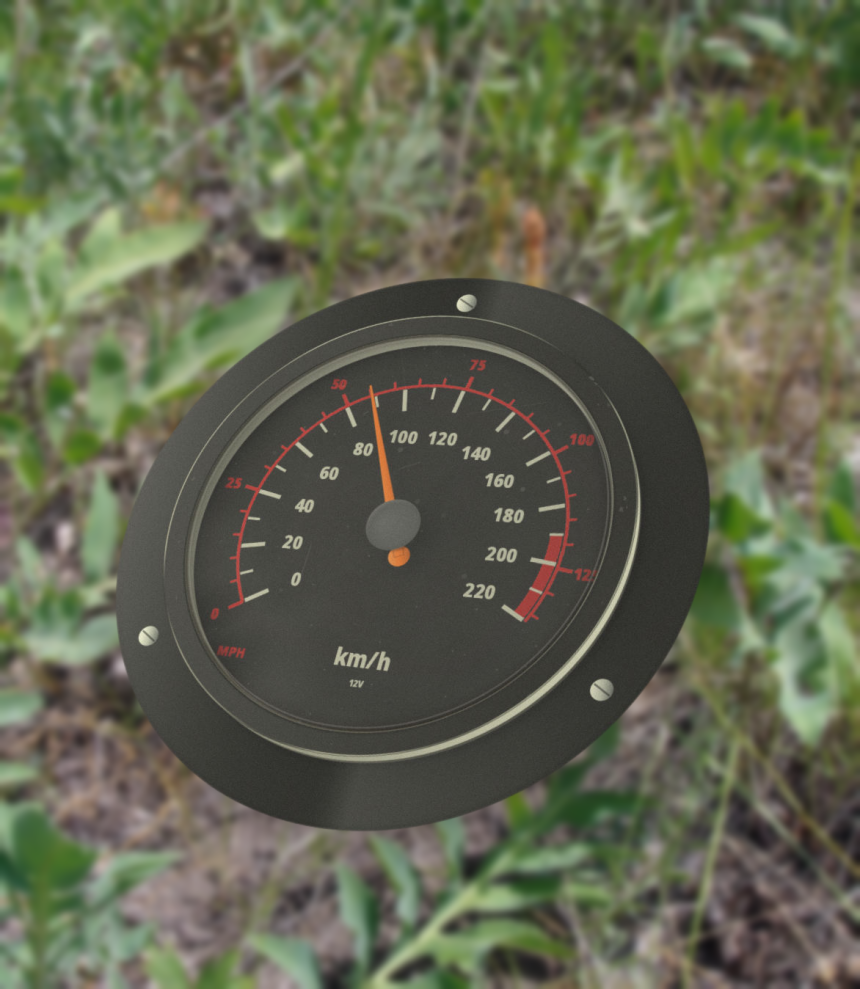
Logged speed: 90 km/h
